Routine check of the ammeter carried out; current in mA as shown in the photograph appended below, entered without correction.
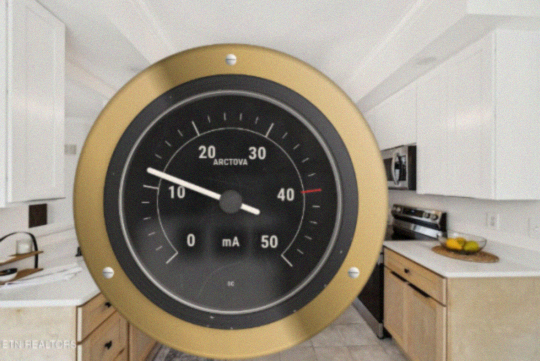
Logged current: 12 mA
